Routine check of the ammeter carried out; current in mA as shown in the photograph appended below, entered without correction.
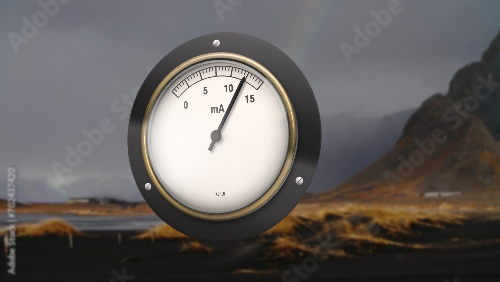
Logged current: 12.5 mA
